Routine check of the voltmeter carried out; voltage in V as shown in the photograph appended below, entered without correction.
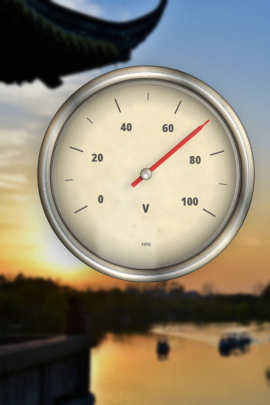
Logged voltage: 70 V
